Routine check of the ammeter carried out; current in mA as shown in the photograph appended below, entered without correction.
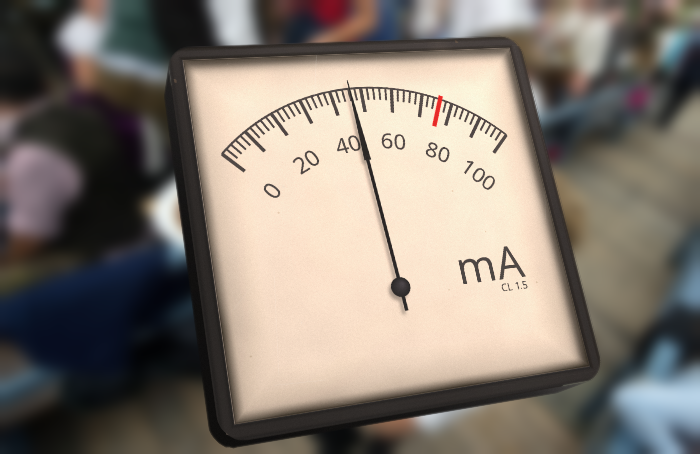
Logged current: 46 mA
